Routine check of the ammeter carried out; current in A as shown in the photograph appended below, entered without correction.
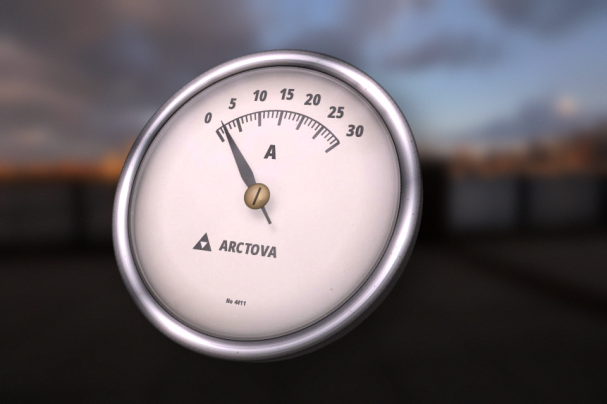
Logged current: 2 A
